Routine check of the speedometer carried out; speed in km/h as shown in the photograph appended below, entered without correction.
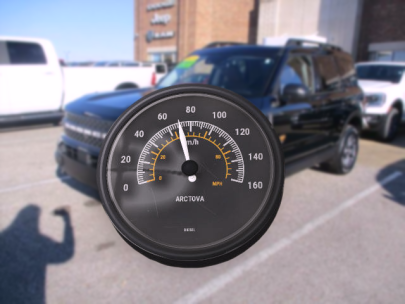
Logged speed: 70 km/h
